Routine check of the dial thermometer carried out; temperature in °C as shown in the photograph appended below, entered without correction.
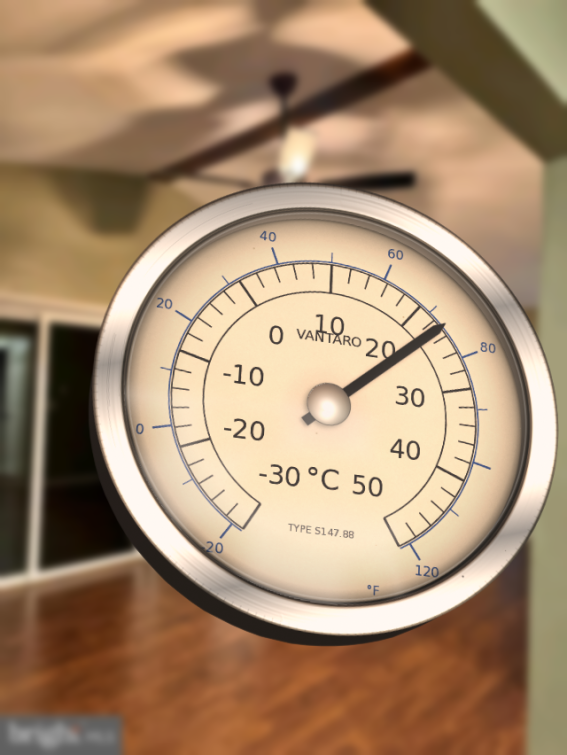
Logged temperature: 23 °C
